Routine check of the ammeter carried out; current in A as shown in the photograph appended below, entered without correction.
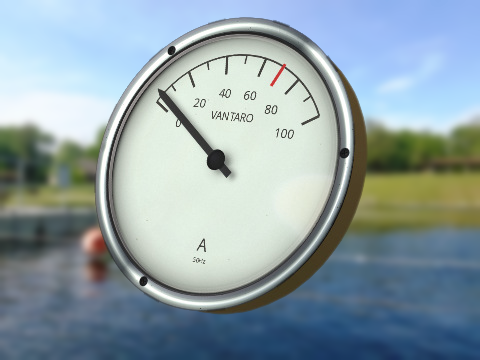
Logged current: 5 A
